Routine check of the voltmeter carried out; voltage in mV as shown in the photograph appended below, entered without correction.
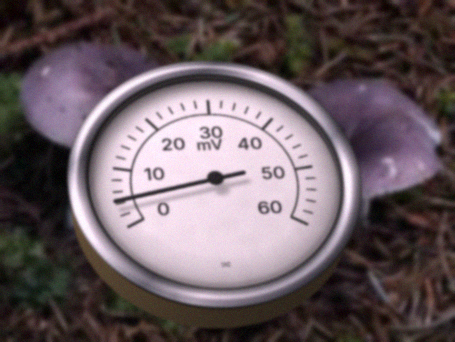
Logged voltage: 4 mV
